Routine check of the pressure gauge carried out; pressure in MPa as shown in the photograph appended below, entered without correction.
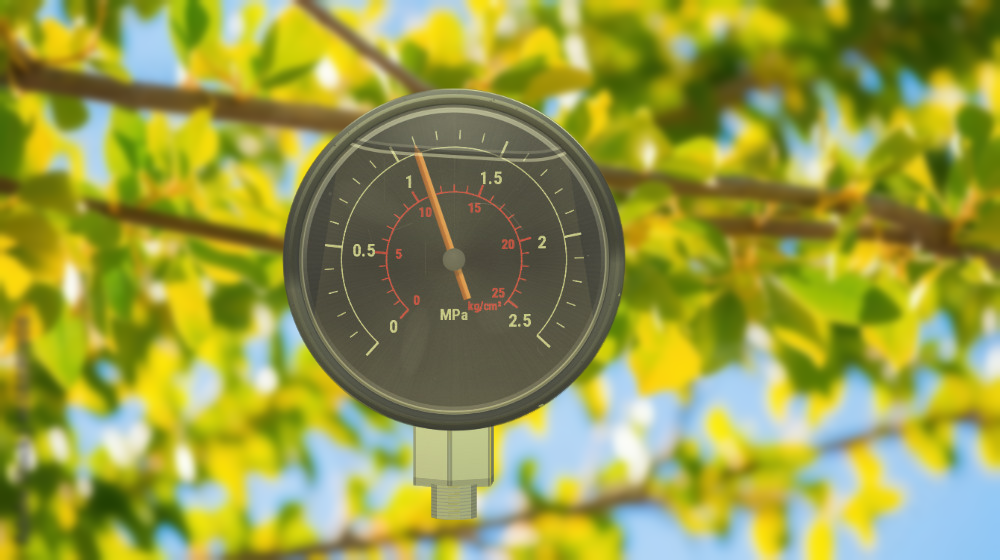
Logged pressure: 1.1 MPa
